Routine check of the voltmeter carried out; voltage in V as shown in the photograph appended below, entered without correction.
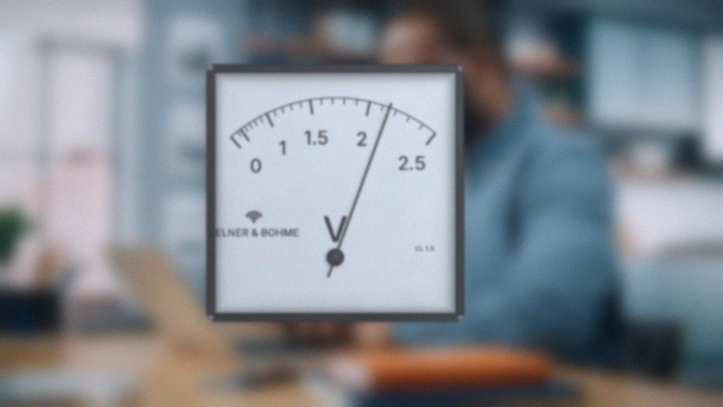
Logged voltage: 2.15 V
